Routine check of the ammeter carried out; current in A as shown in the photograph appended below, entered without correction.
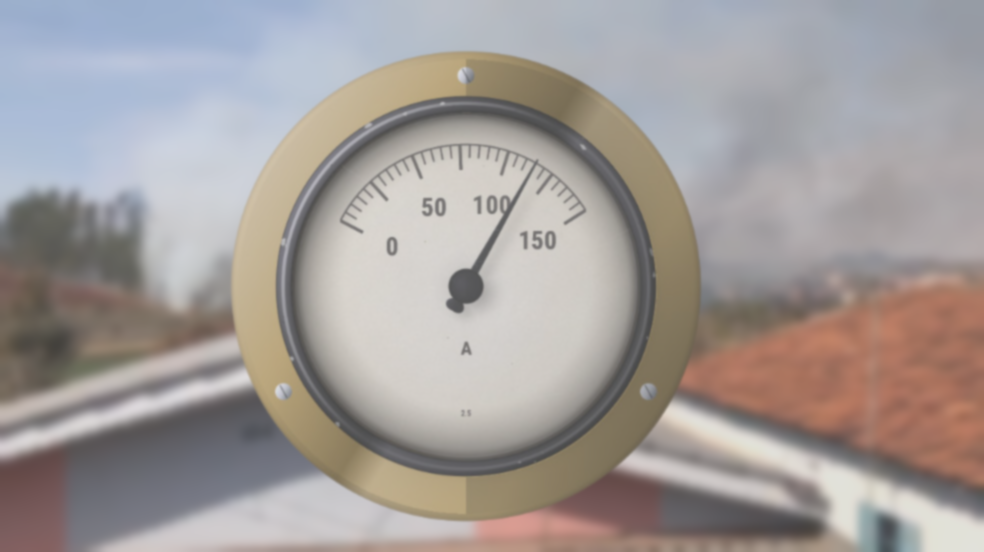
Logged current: 115 A
